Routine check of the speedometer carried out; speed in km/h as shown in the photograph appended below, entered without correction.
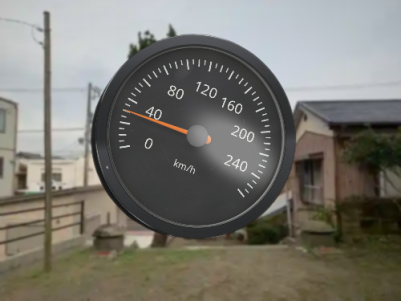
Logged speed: 30 km/h
